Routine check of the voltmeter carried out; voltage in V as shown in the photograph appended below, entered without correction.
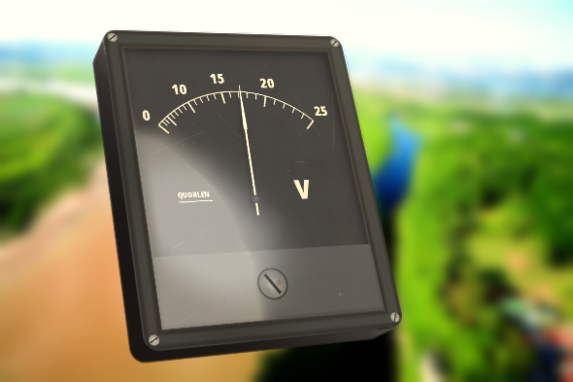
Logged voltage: 17 V
